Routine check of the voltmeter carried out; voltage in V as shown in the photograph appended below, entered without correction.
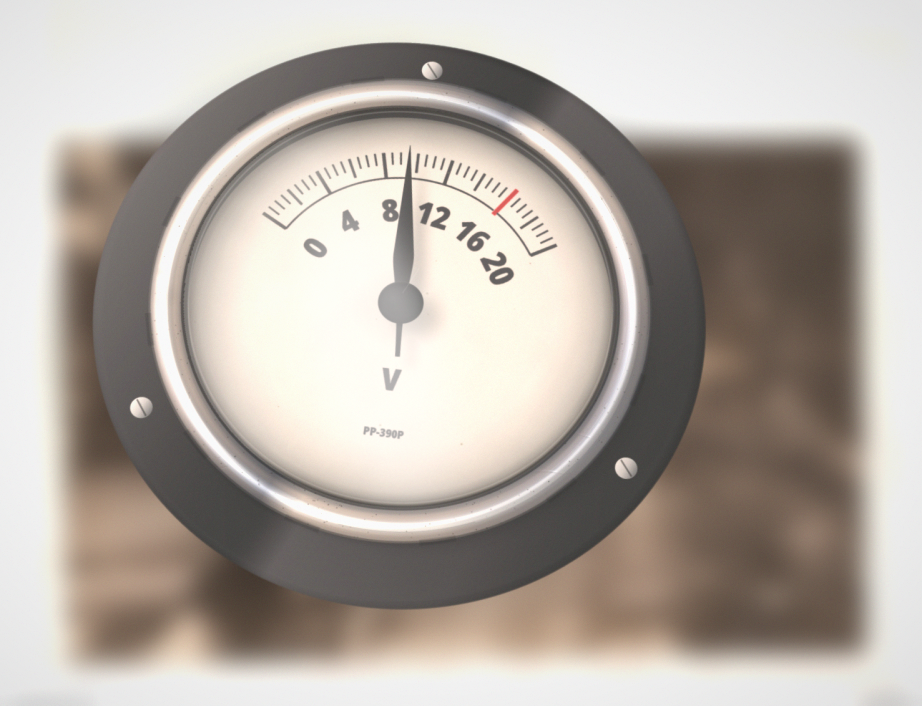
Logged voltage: 9.5 V
